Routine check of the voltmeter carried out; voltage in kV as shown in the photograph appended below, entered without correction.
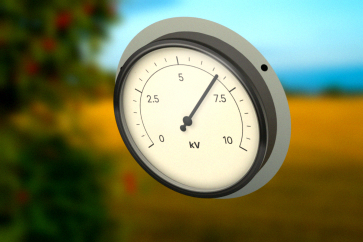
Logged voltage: 6.75 kV
